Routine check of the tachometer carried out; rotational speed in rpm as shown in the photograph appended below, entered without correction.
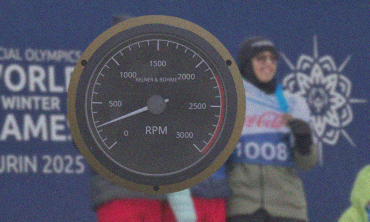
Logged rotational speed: 250 rpm
